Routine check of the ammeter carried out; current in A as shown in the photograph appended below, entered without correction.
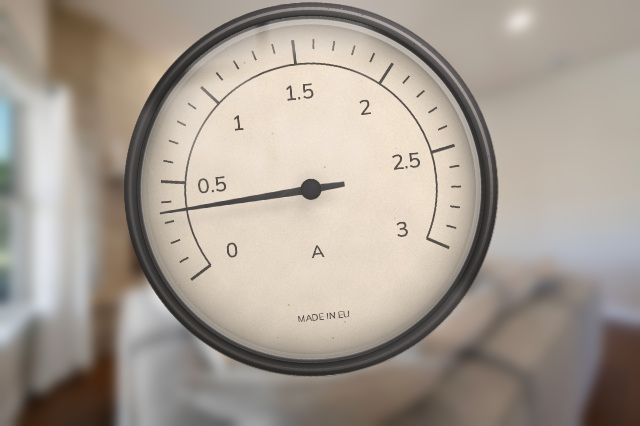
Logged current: 0.35 A
